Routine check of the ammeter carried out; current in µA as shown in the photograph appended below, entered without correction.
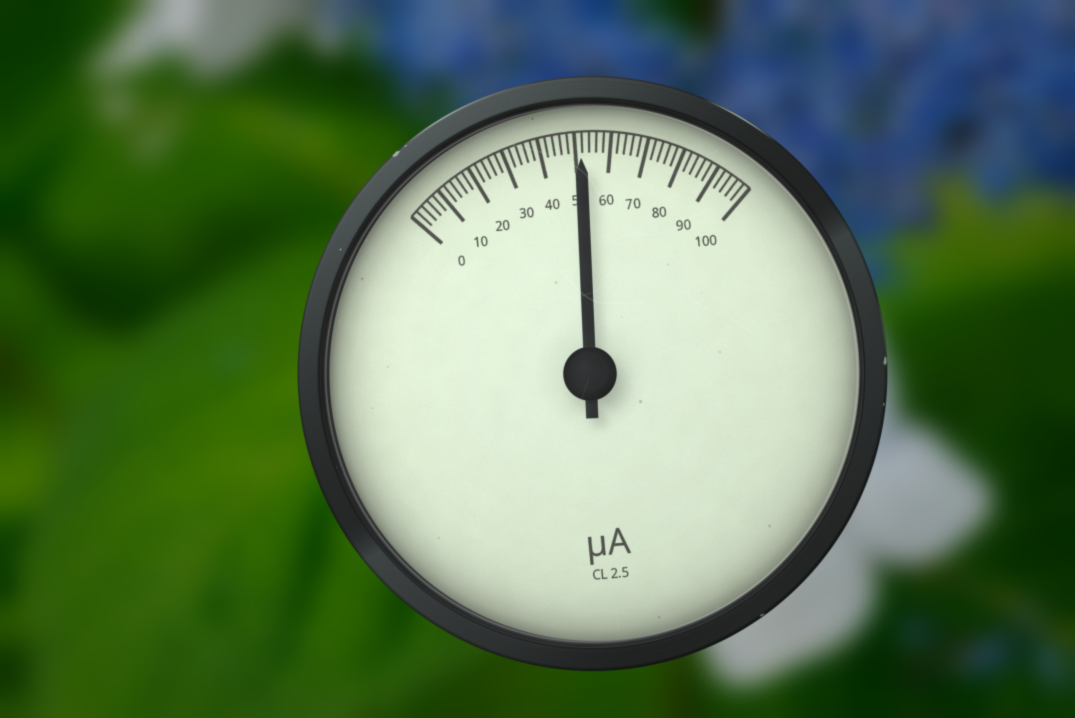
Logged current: 52 µA
